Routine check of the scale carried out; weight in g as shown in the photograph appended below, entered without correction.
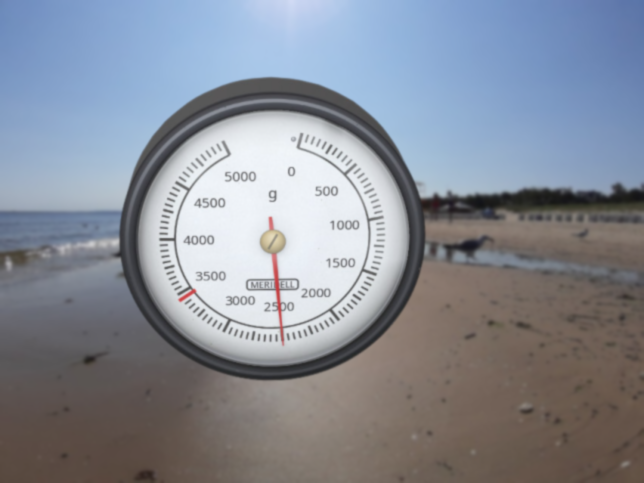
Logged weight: 2500 g
